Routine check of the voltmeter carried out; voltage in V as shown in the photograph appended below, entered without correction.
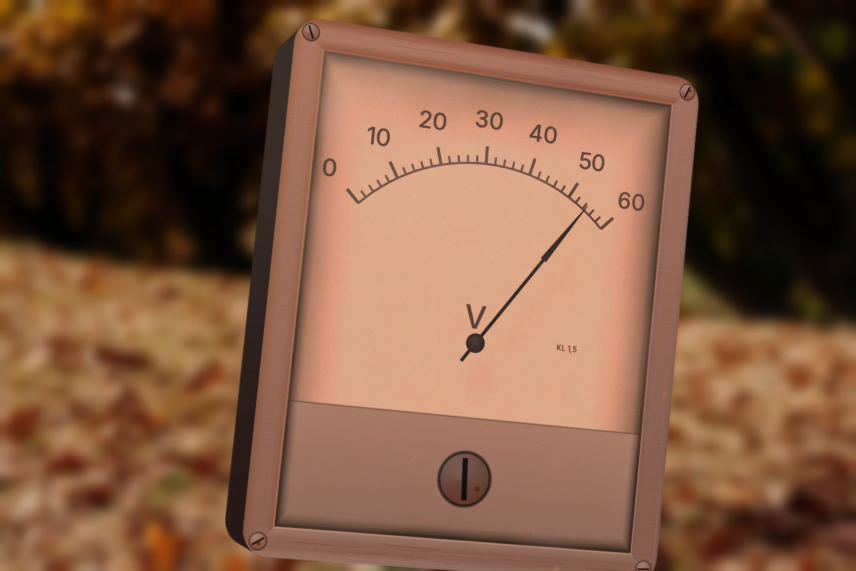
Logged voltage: 54 V
